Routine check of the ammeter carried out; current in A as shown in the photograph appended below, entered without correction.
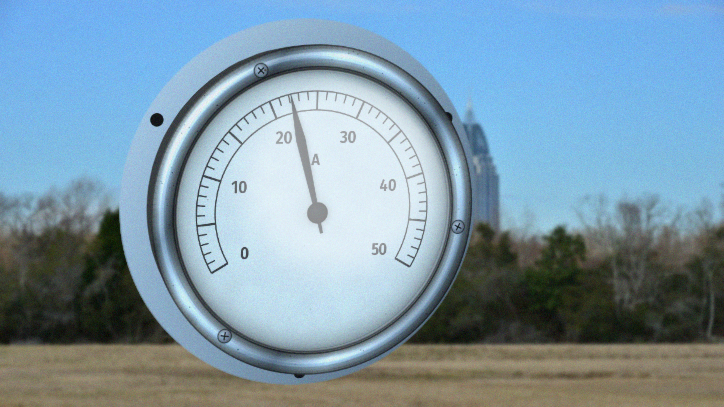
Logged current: 22 A
